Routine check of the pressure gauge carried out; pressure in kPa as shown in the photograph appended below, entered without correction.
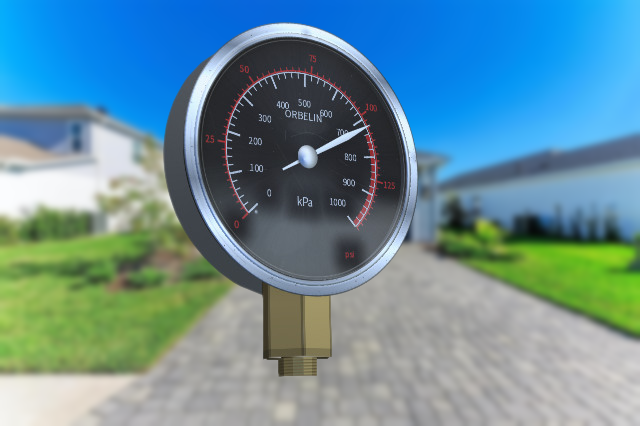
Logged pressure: 720 kPa
